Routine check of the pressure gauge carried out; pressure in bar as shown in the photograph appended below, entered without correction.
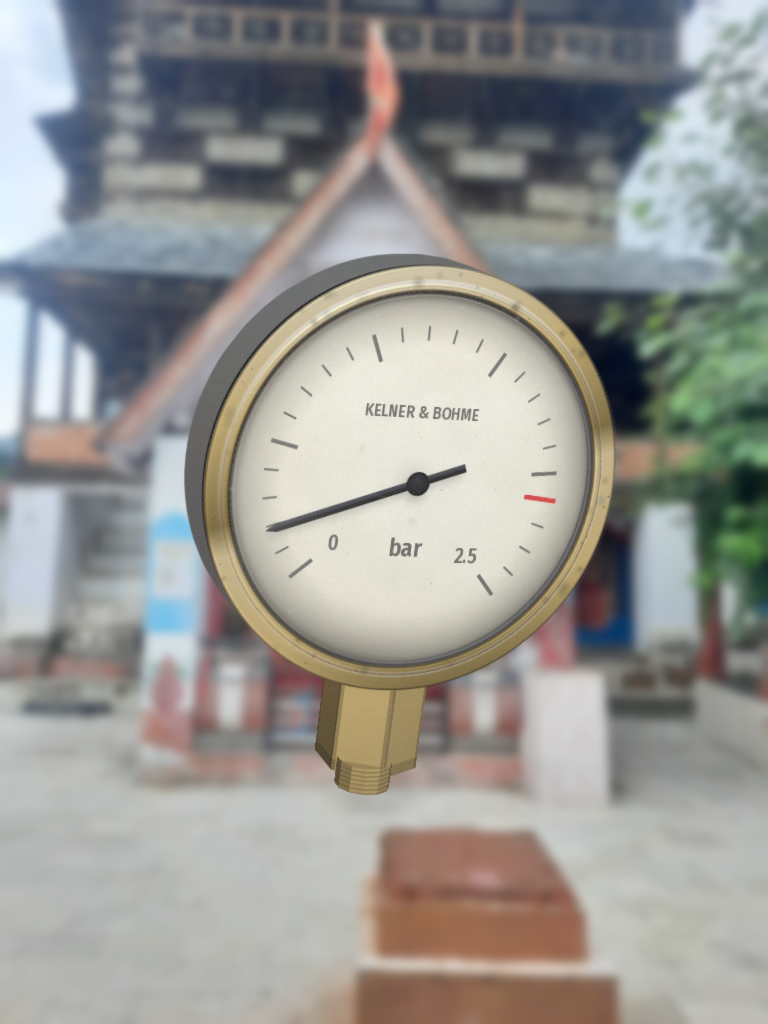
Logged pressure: 0.2 bar
